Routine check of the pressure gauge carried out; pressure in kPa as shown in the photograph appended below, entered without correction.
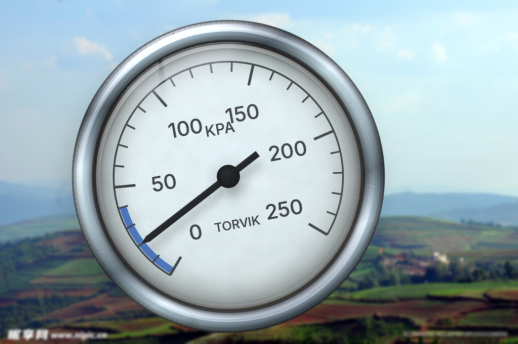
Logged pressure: 20 kPa
